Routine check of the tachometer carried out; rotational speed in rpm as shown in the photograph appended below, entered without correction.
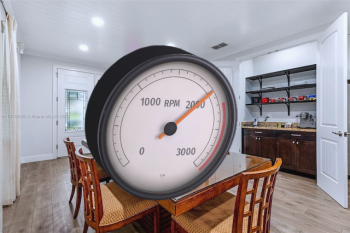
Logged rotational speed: 2000 rpm
